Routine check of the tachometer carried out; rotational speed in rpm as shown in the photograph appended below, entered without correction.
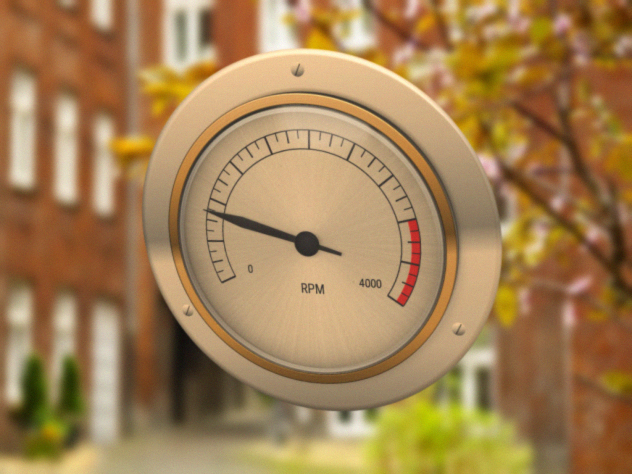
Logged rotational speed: 700 rpm
